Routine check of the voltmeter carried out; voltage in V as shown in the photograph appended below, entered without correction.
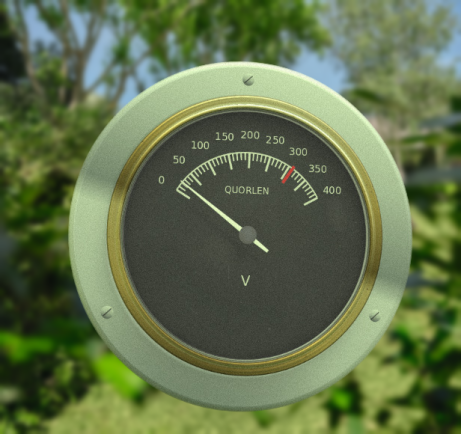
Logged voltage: 20 V
